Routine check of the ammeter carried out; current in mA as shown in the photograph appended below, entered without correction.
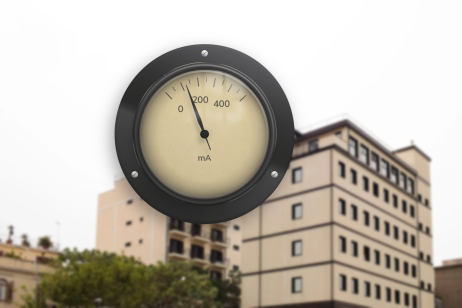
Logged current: 125 mA
